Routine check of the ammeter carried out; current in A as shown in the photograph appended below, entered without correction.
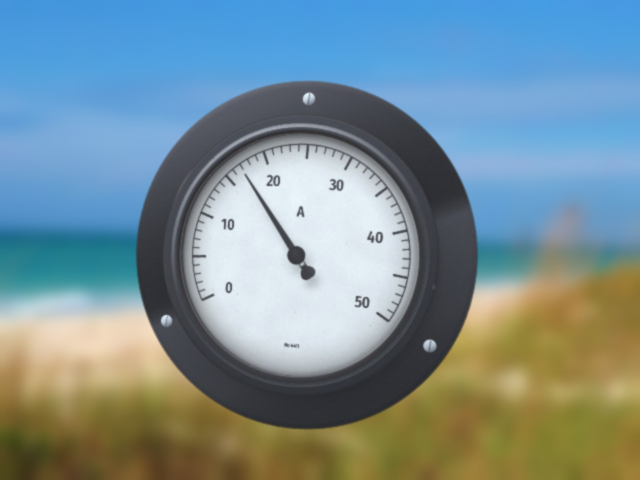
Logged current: 17 A
